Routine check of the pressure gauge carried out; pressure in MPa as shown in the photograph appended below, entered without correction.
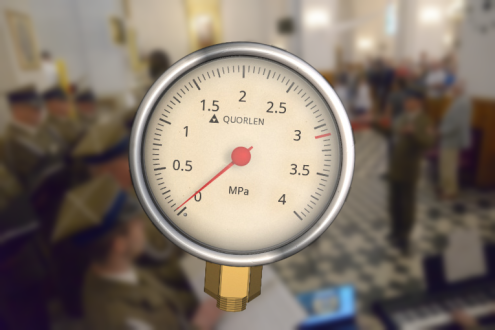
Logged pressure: 0.05 MPa
